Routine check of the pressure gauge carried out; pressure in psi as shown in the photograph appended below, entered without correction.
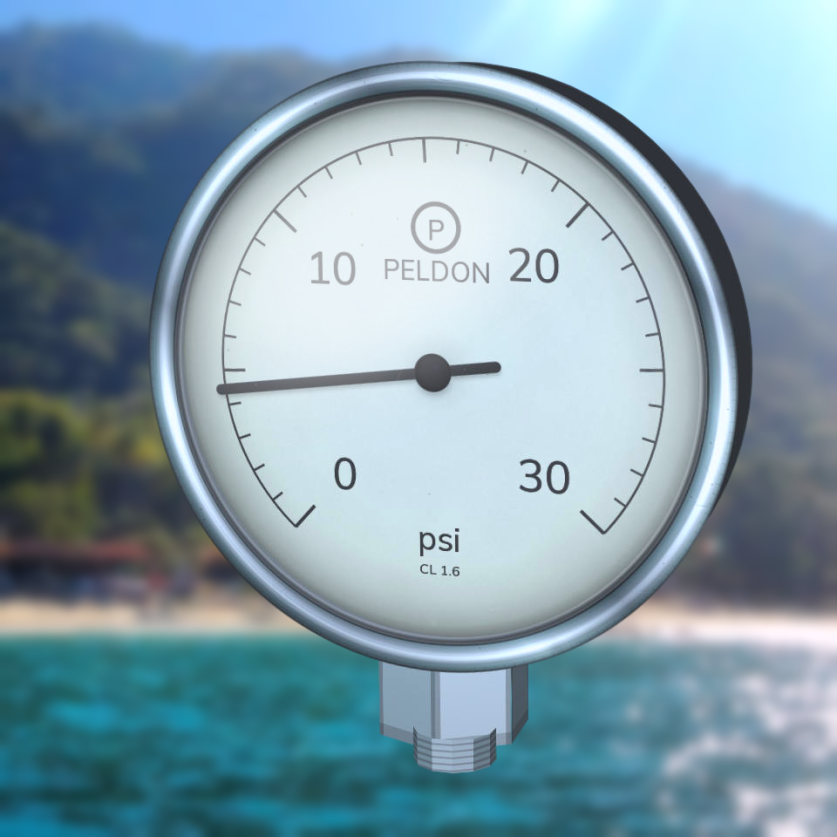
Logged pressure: 4.5 psi
